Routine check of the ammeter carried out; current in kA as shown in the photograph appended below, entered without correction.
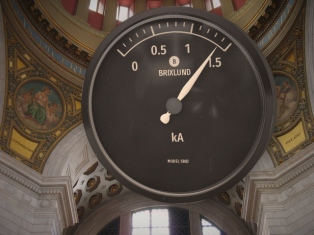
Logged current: 1.4 kA
